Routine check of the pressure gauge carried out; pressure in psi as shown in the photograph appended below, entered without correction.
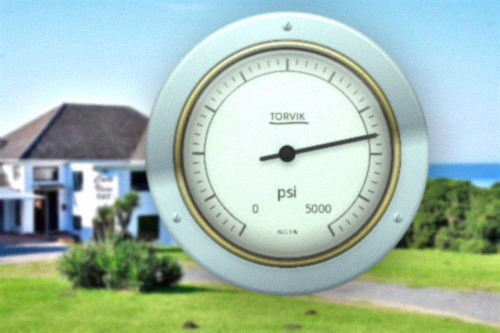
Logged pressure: 3800 psi
